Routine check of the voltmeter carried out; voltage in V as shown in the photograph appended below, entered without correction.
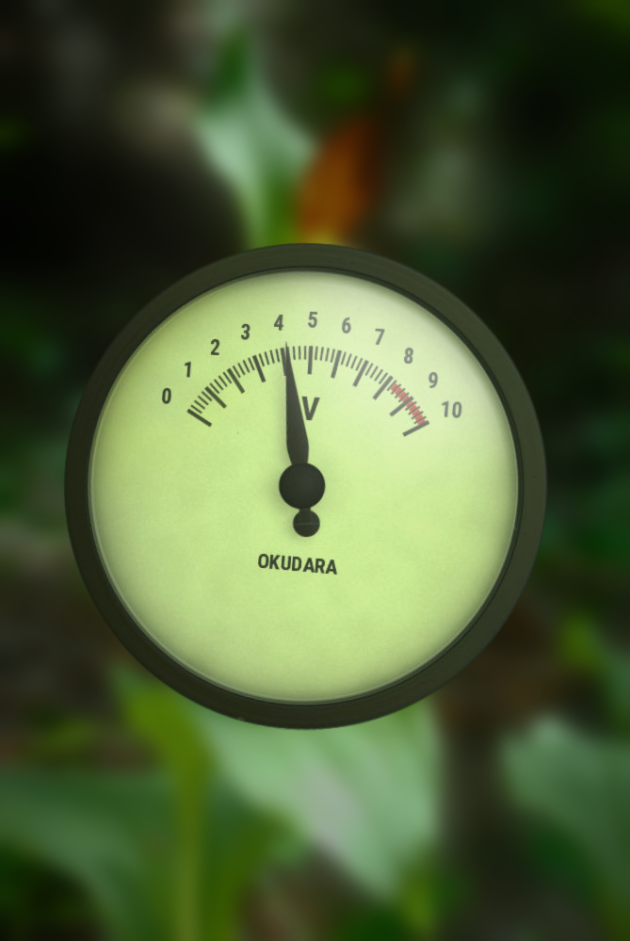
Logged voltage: 4.2 V
